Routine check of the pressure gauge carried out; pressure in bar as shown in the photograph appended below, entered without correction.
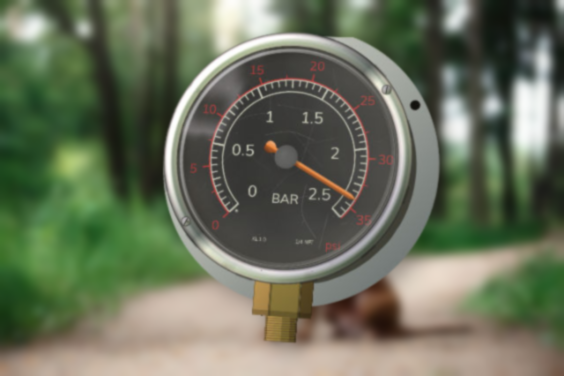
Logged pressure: 2.35 bar
